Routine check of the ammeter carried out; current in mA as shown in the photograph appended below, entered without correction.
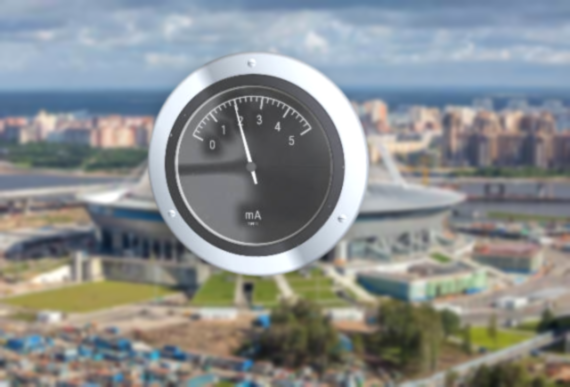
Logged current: 2 mA
